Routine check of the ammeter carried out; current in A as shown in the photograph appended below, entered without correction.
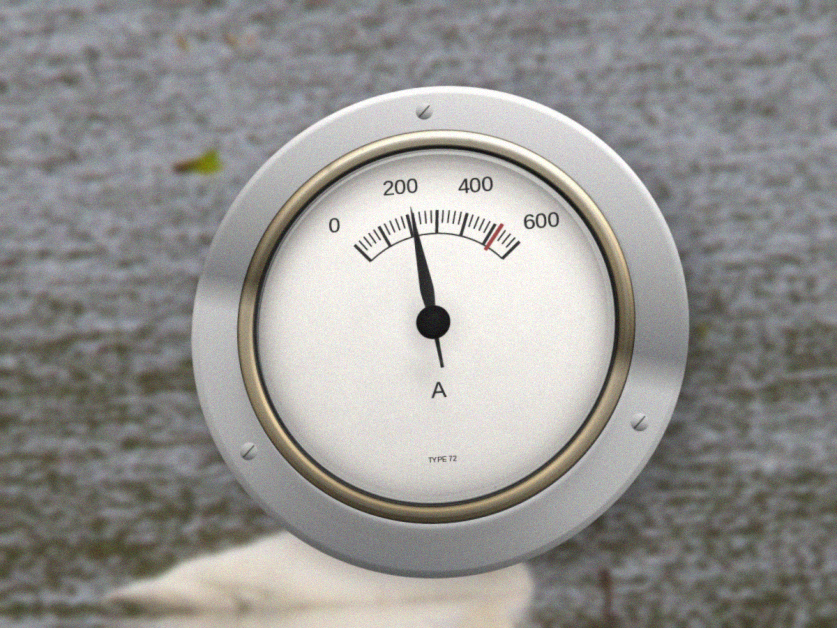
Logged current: 220 A
